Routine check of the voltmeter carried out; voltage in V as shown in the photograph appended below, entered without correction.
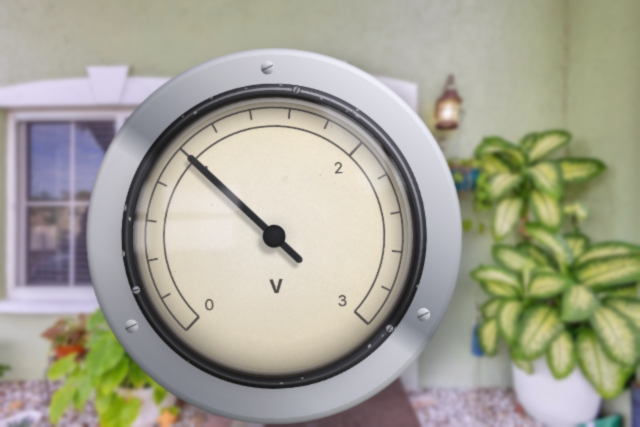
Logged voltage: 1 V
